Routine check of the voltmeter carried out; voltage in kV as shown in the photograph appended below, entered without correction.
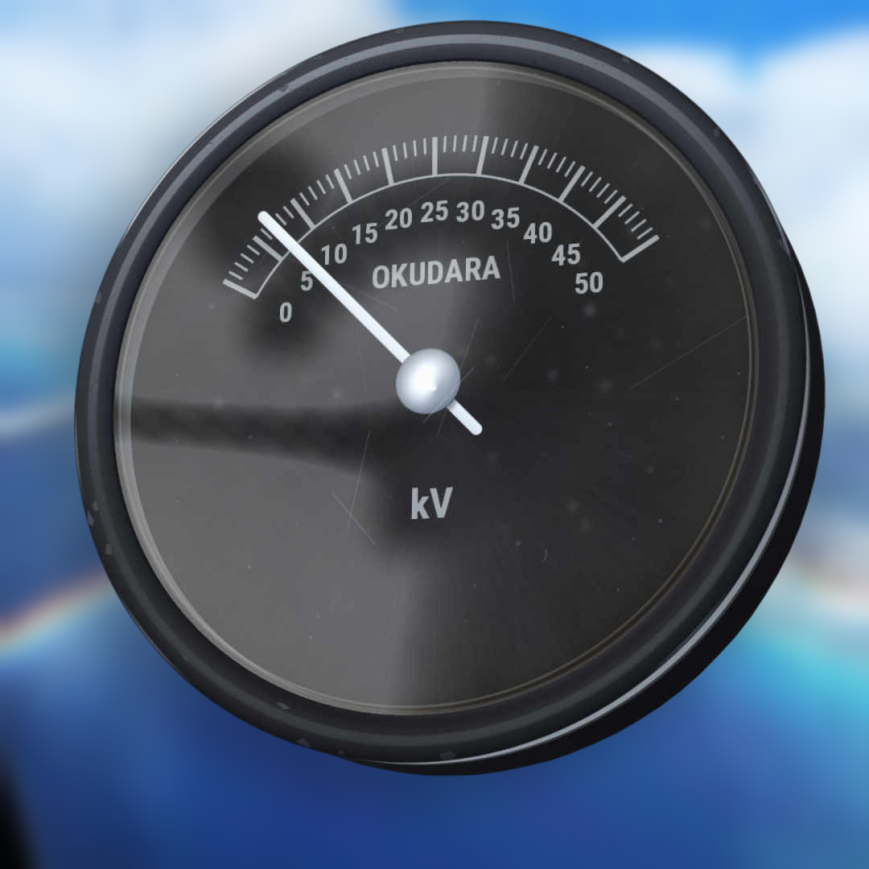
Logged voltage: 7 kV
